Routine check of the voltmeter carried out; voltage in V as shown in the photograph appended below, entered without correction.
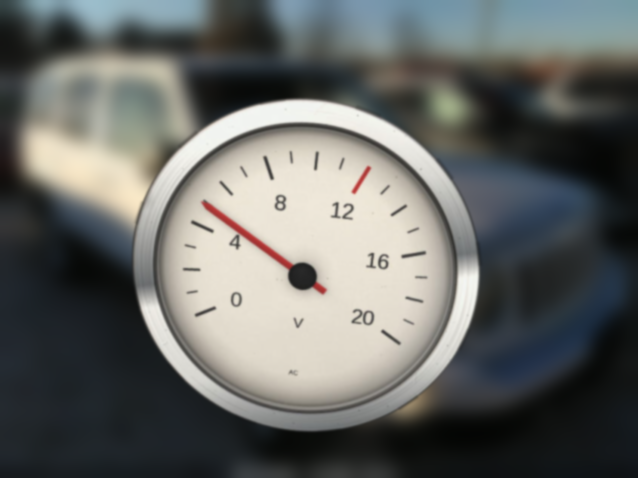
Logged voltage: 5 V
